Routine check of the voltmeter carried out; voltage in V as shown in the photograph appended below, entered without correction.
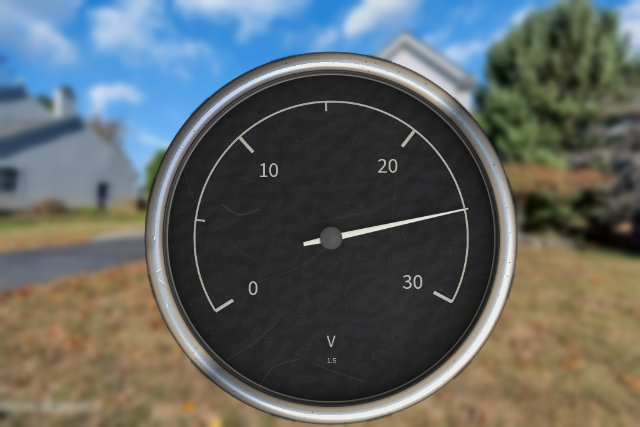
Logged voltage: 25 V
